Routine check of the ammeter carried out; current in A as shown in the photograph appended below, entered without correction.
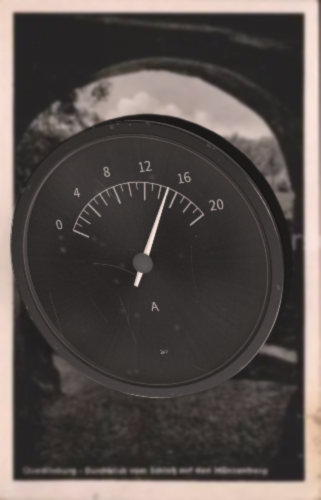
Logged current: 15 A
